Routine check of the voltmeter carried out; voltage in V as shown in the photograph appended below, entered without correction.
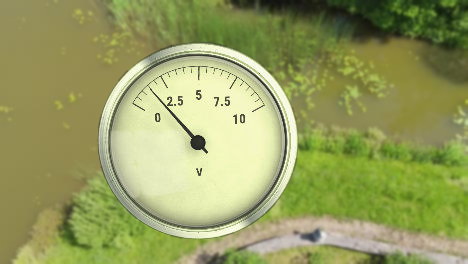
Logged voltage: 1.5 V
